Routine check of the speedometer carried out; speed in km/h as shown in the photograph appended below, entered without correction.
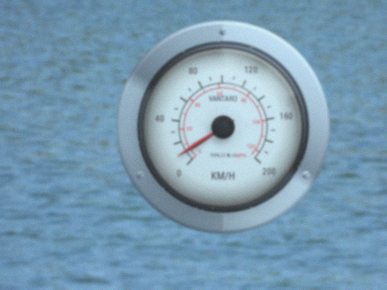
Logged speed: 10 km/h
